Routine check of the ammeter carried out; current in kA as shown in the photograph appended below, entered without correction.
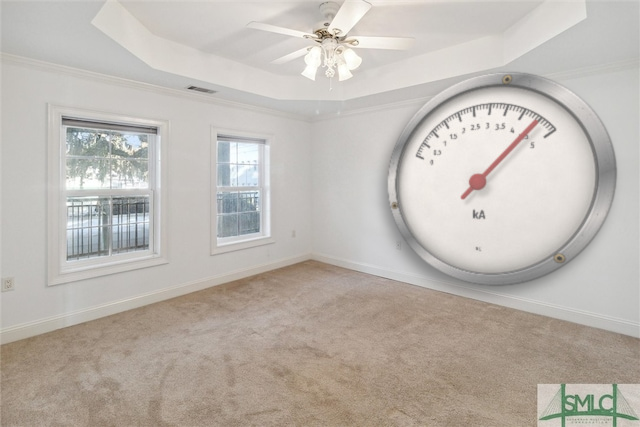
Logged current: 4.5 kA
